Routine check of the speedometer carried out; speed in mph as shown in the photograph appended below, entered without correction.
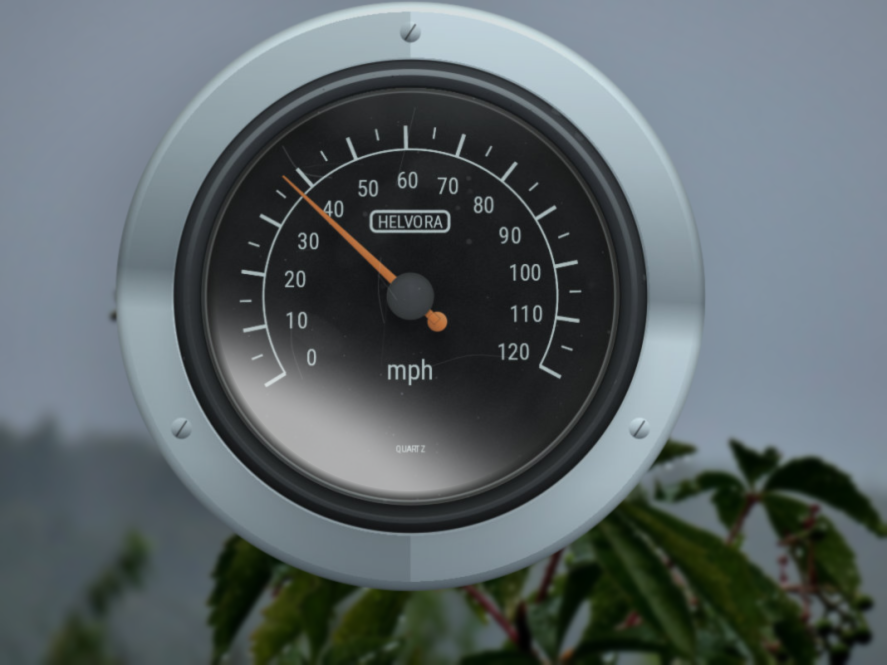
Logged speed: 37.5 mph
